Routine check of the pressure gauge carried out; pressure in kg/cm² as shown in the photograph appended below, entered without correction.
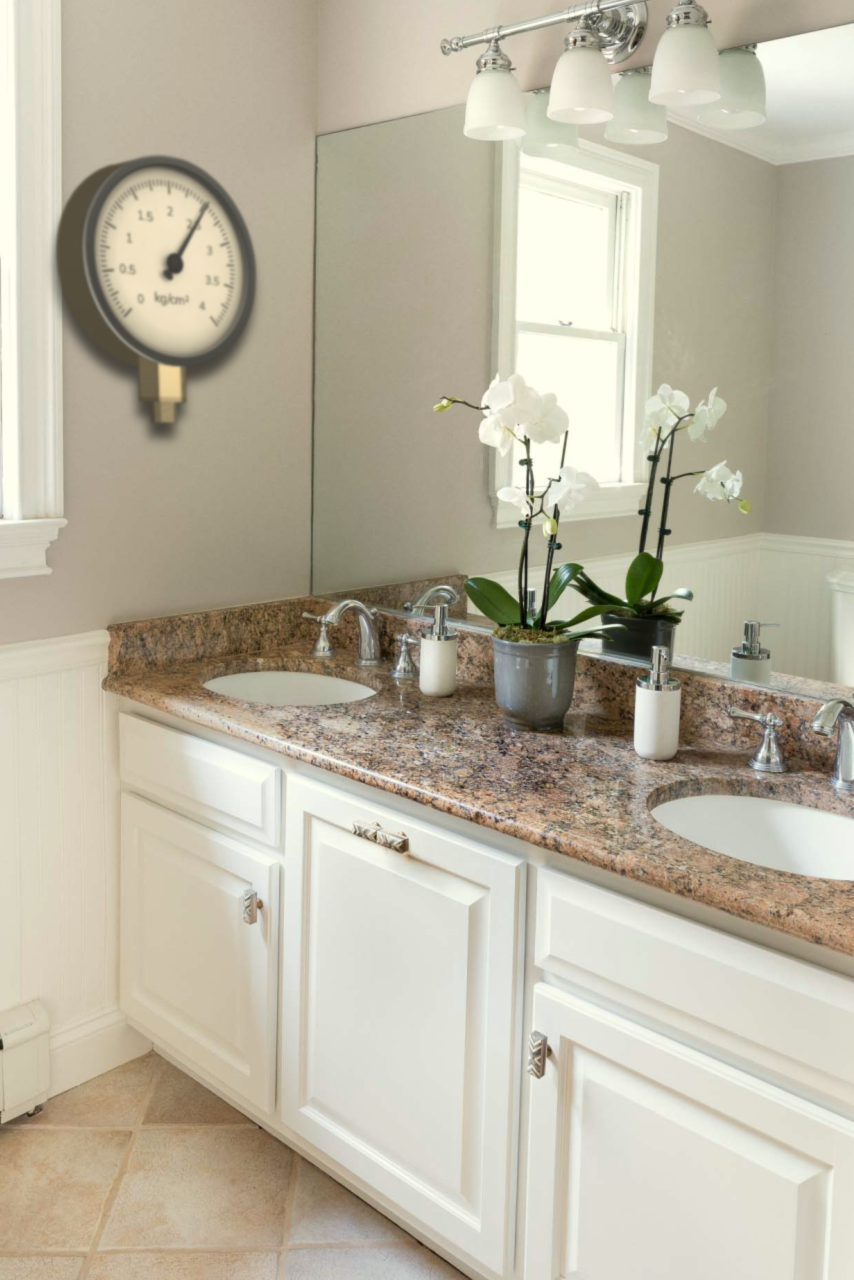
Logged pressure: 2.5 kg/cm²
